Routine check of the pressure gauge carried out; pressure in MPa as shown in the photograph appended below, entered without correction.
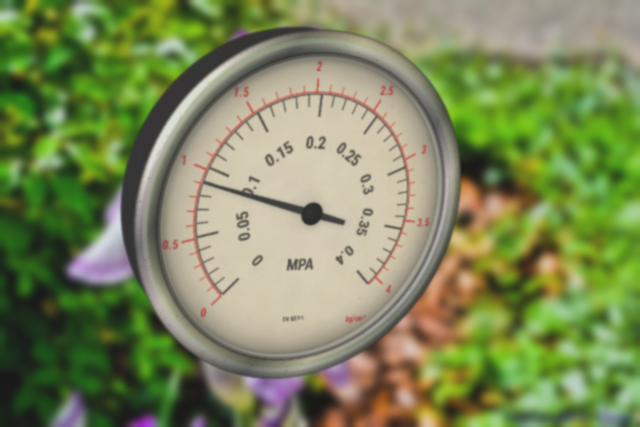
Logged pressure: 0.09 MPa
